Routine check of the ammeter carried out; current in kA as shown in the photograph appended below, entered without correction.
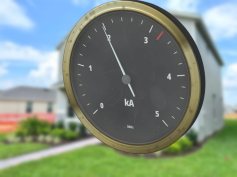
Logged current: 2 kA
